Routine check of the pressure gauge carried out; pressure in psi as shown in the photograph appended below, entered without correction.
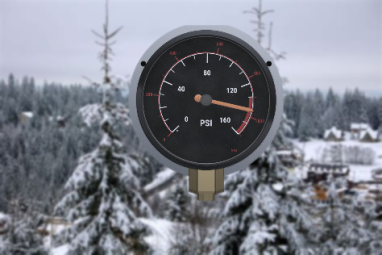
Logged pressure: 140 psi
